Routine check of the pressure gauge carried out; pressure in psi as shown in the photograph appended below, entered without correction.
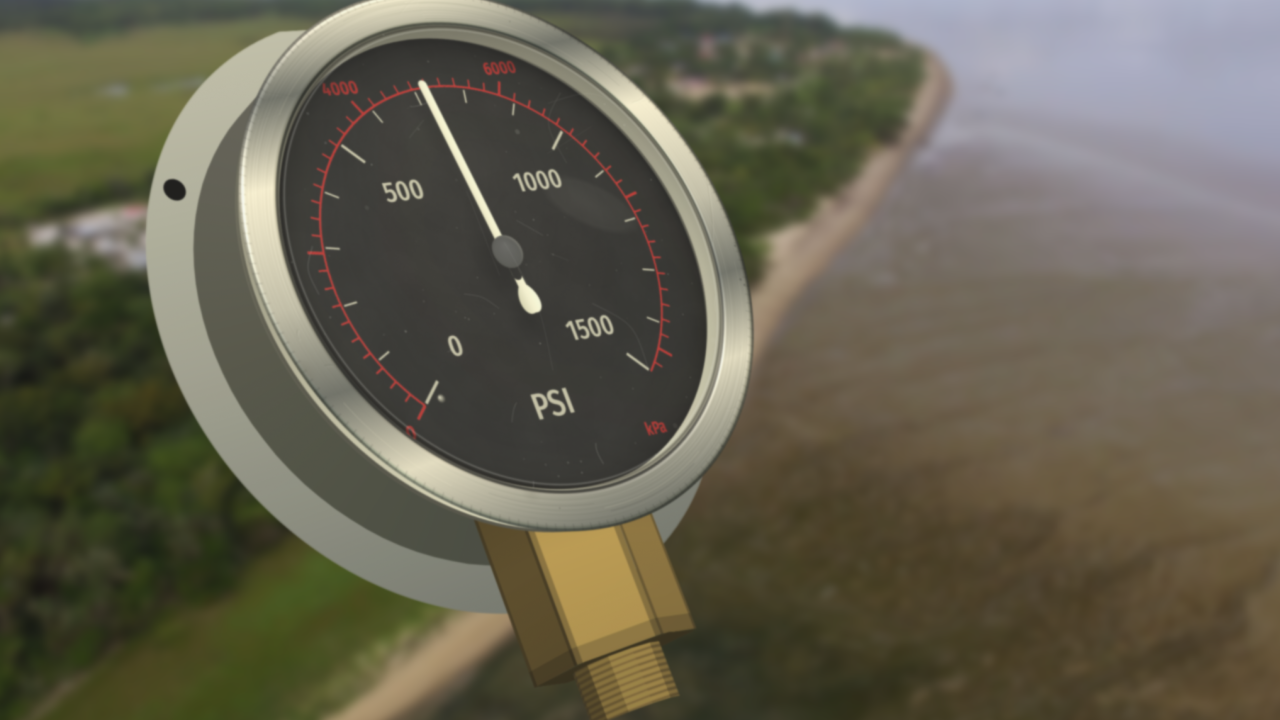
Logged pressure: 700 psi
